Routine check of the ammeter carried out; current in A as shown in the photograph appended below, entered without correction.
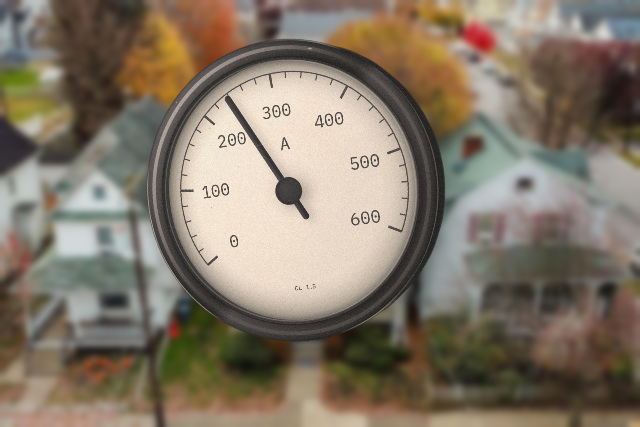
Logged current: 240 A
